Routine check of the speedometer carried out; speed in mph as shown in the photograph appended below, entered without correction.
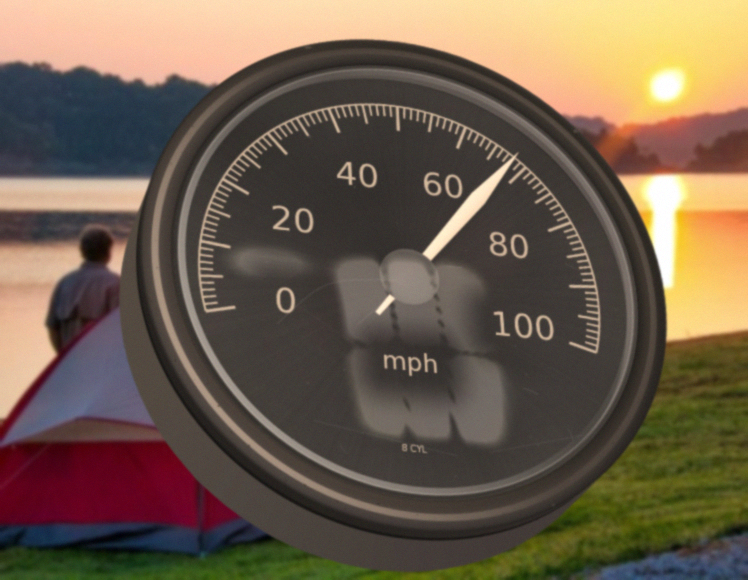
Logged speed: 68 mph
